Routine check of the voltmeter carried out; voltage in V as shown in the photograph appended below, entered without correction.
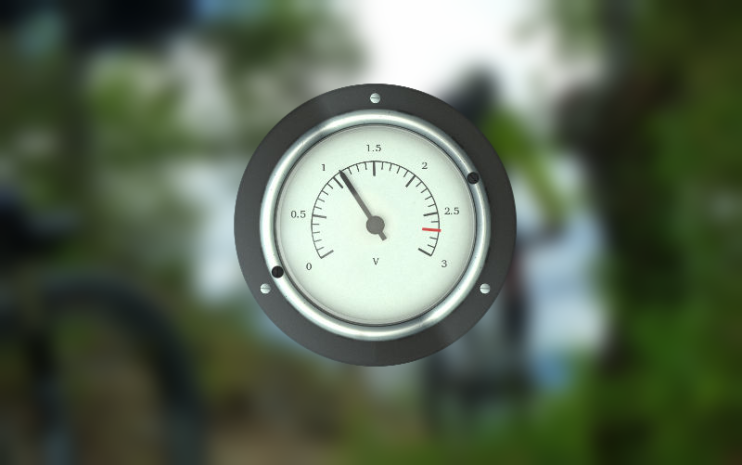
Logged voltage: 1.1 V
